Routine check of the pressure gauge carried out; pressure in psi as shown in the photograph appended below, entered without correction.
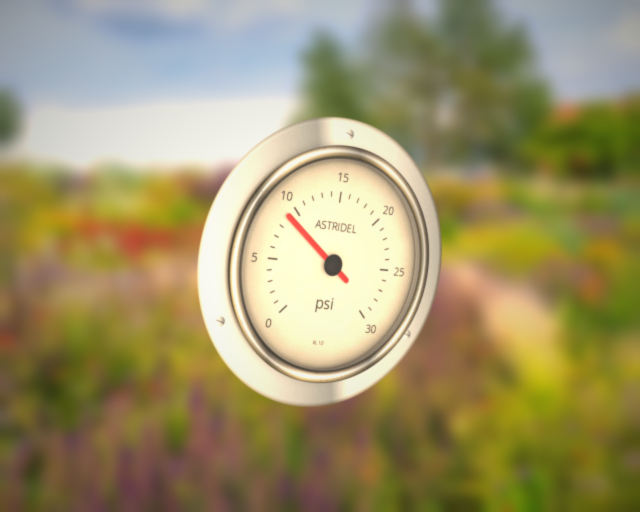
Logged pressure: 9 psi
